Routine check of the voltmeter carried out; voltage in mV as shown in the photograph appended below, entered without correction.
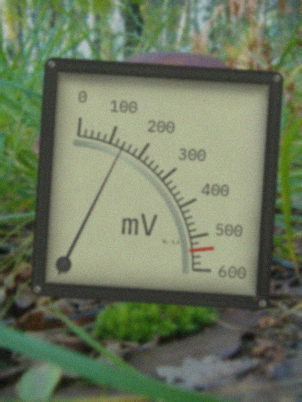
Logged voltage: 140 mV
